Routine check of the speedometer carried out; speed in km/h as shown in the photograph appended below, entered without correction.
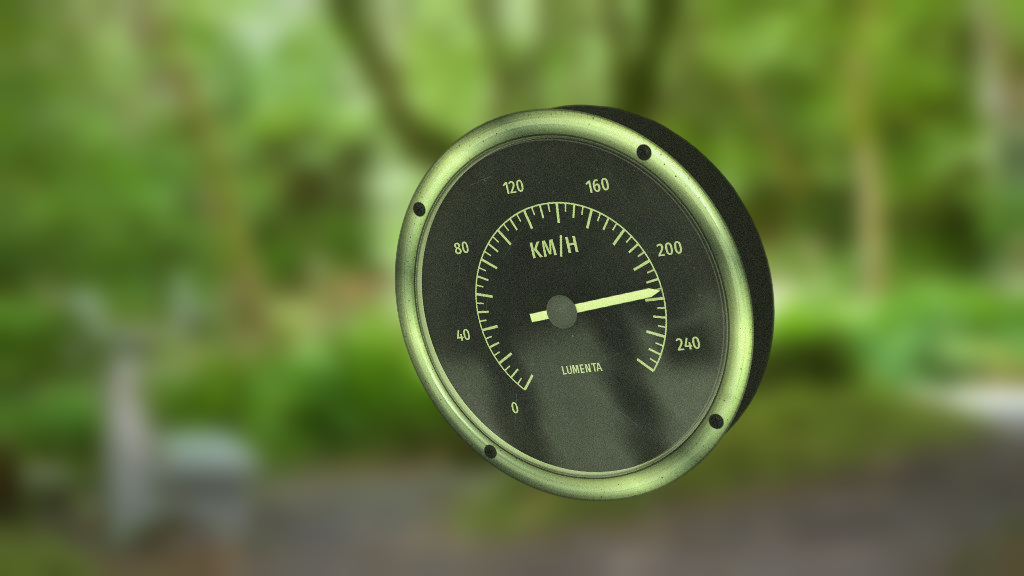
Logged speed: 215 km/h
